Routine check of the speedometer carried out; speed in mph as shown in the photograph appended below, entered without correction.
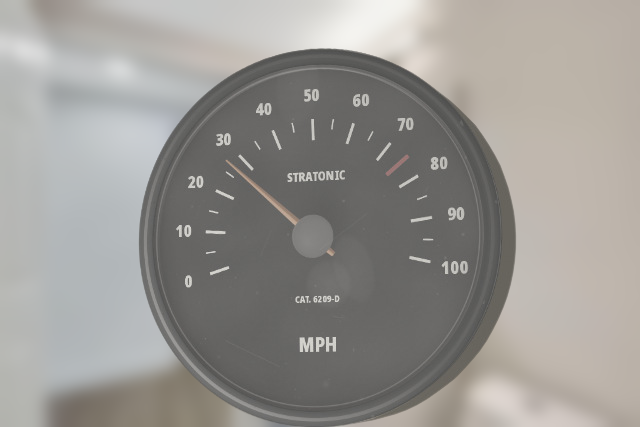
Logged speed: 27.5 mph
